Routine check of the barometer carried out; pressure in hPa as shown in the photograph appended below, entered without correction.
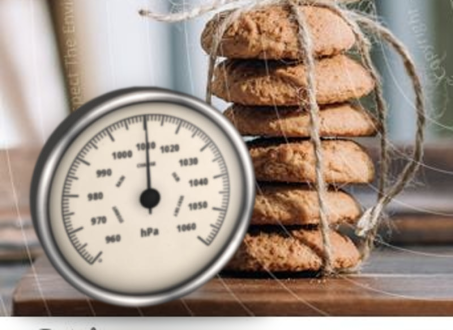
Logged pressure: 1010 hPa
